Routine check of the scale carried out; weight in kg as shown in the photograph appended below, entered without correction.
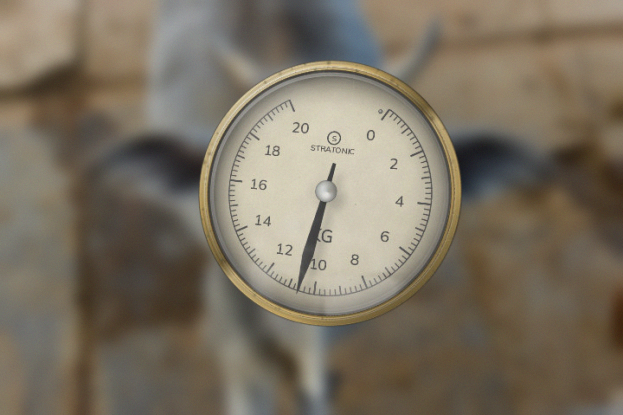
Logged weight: 10.6 kg
